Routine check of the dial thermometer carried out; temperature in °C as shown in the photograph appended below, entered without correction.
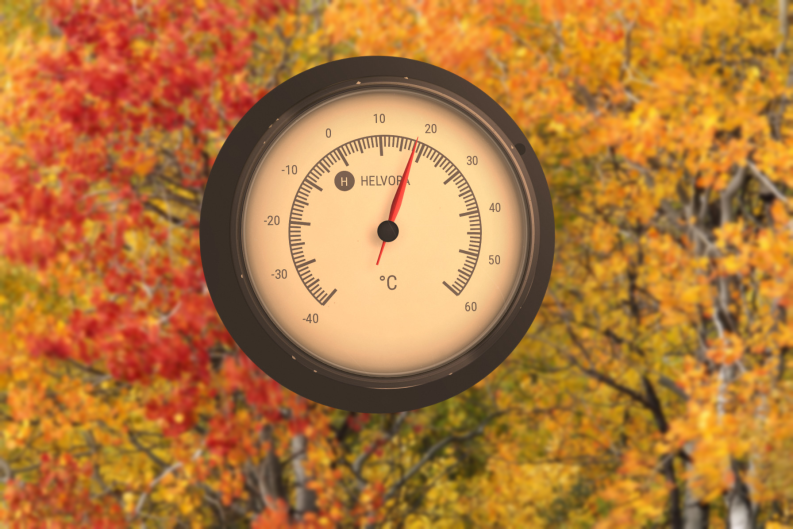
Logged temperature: 18 °C
